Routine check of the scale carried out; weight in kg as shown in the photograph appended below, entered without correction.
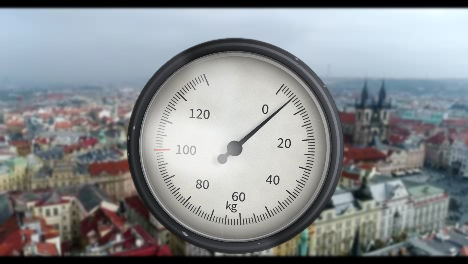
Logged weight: 5 kg
